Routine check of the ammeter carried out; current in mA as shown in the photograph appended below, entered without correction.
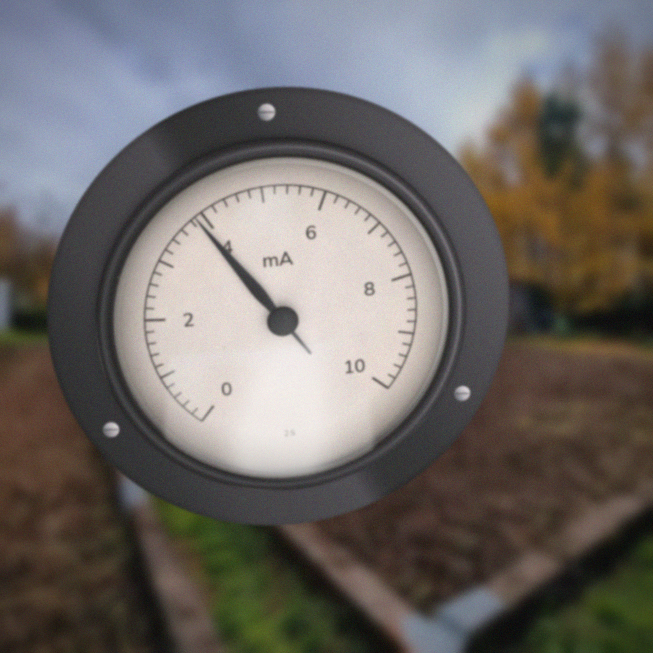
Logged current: 3.9 mA
